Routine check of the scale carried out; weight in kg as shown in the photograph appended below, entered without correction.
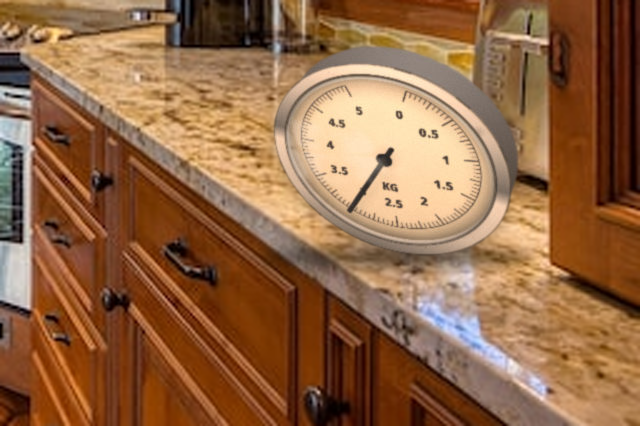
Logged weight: 3 kg
